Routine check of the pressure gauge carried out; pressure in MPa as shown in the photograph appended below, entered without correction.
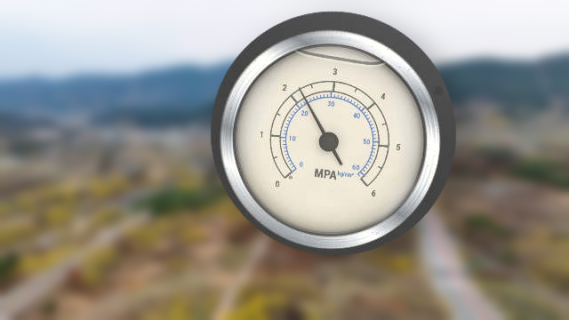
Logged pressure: 2.25 MPa
